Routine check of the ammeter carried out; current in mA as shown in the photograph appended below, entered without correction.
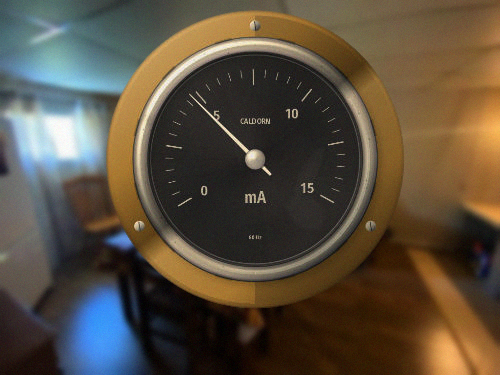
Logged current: 4.75 mA
